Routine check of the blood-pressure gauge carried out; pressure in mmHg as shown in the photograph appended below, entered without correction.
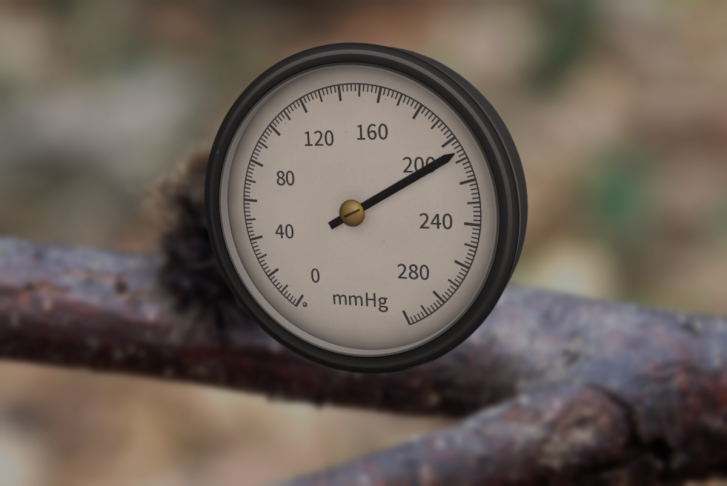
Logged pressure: 206 mmHg
